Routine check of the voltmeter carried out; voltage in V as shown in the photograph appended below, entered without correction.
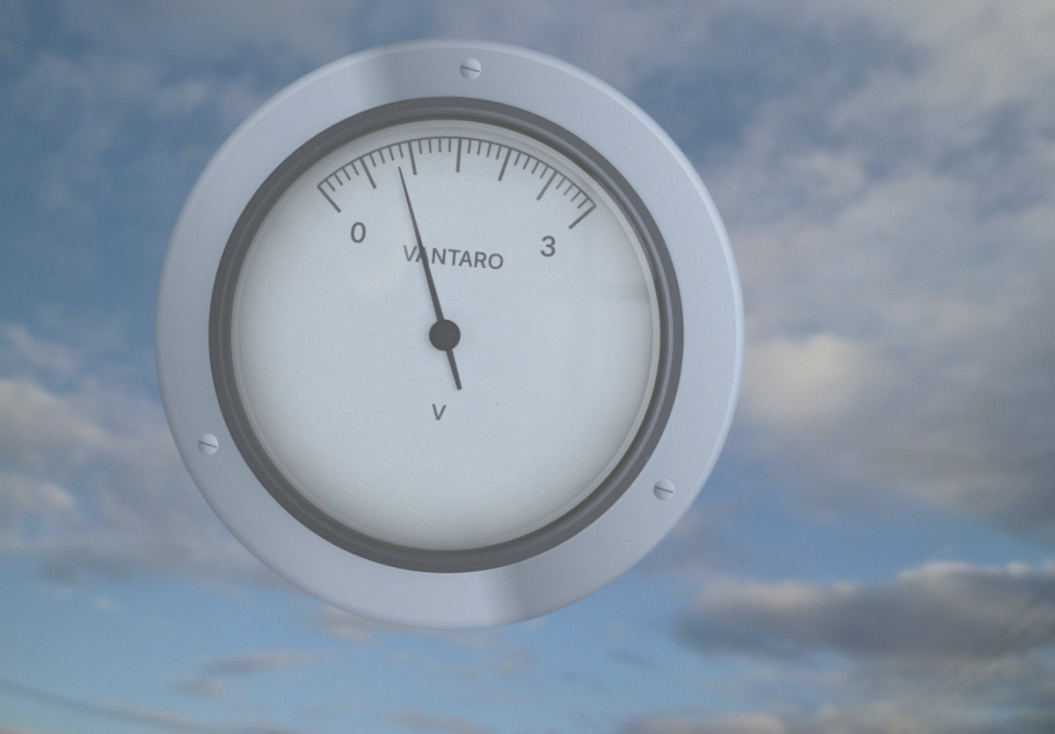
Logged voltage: 0.85 V
